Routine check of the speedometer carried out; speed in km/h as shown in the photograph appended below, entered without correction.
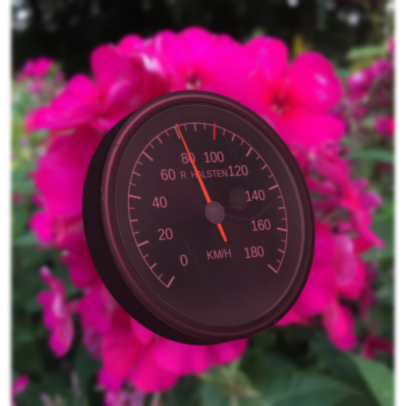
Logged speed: 80 km/h
